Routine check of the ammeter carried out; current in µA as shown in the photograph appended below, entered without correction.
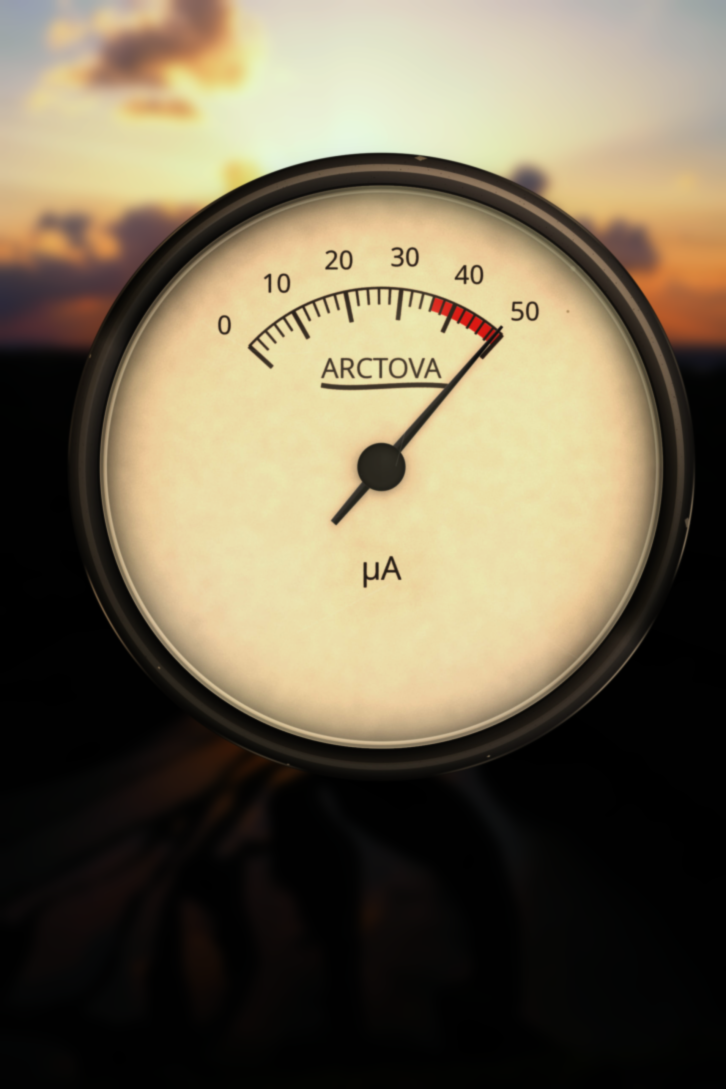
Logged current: 49 µA
